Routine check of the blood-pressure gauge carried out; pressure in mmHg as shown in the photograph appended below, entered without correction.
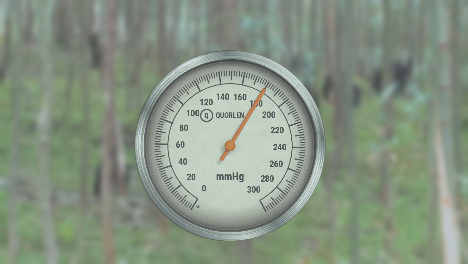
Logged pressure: 180 mmHg
